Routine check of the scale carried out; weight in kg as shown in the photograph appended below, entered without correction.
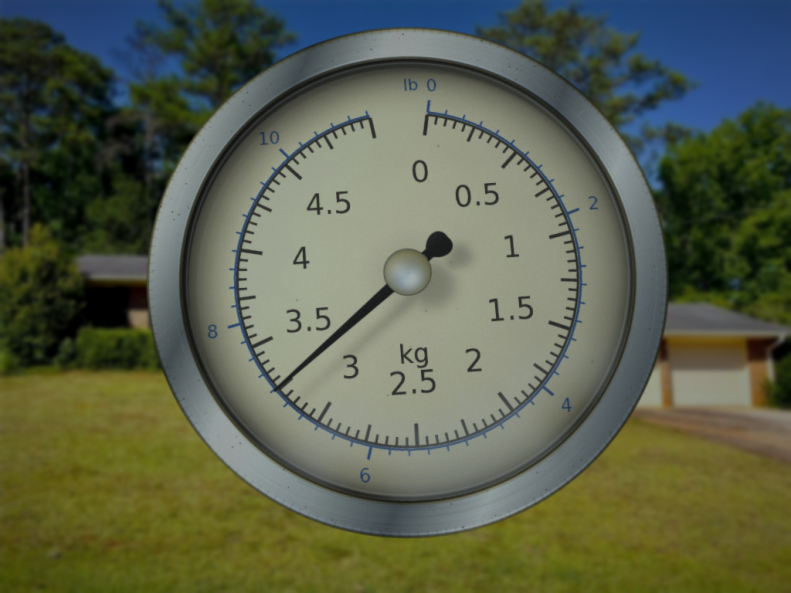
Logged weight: 3.25 kg
